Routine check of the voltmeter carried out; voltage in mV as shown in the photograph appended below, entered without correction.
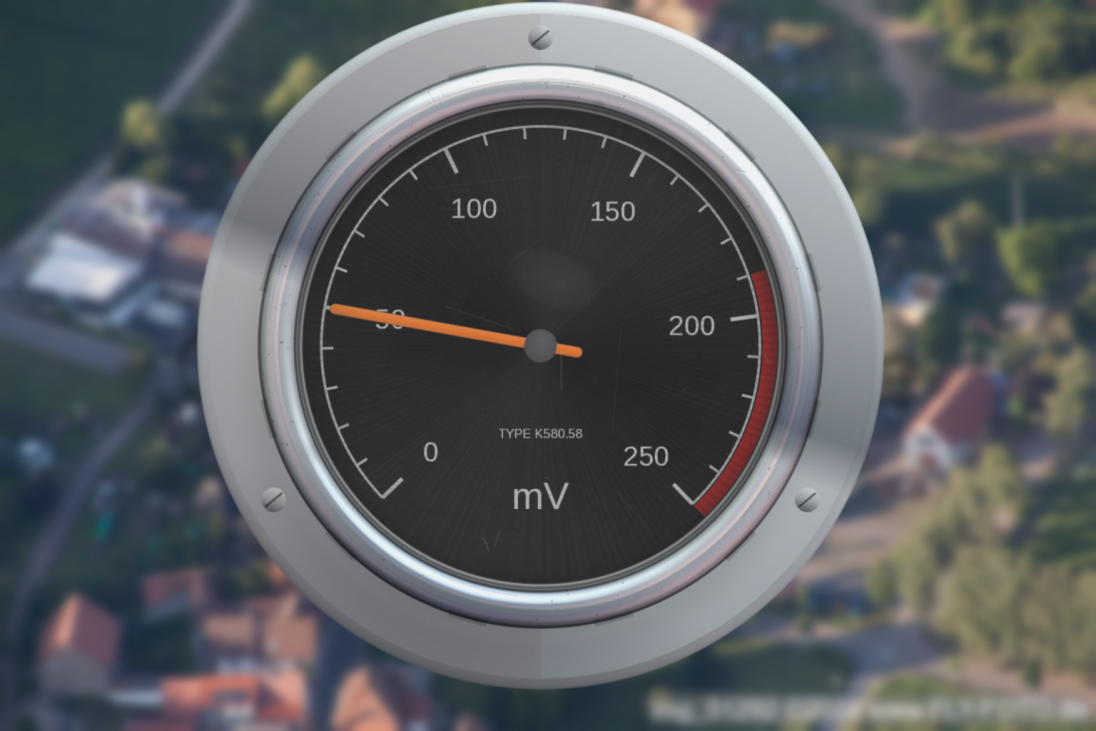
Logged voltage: 50 mV
